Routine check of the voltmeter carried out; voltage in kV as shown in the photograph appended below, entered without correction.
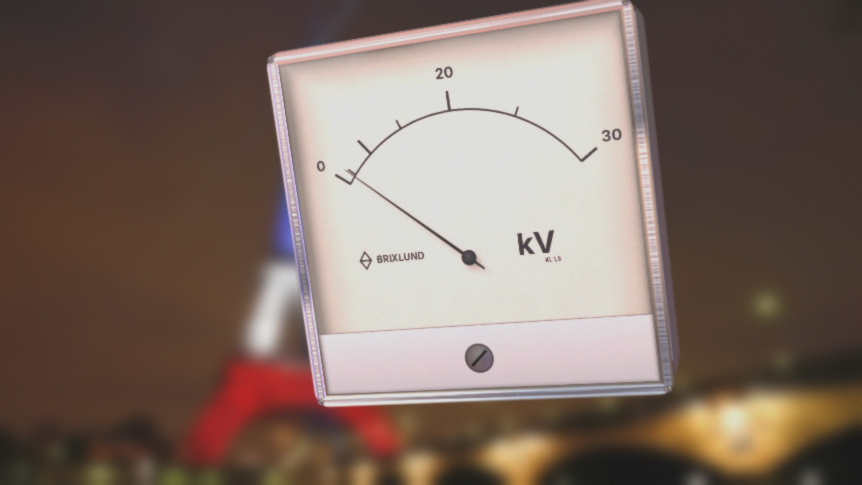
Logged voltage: 5 kV
